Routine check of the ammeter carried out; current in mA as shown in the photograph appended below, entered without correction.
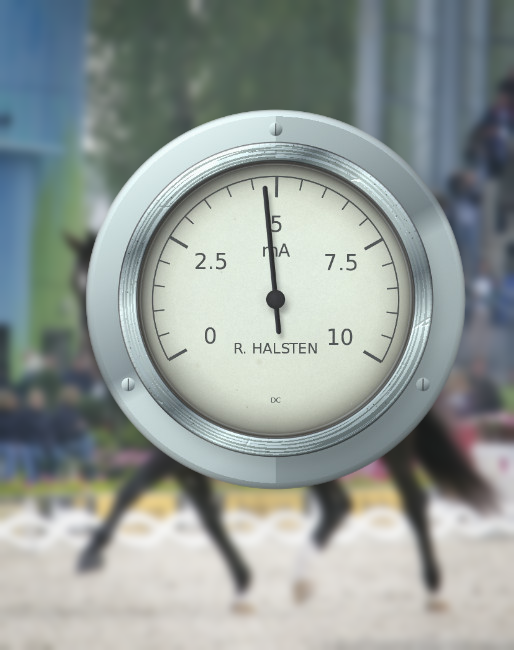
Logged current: 4.75 mA
